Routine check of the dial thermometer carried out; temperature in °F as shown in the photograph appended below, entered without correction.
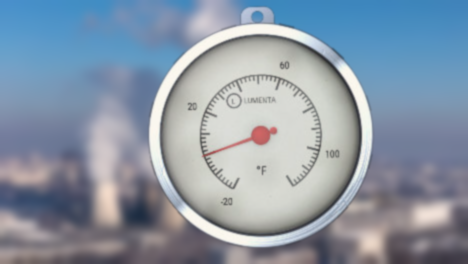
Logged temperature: 0 °F
